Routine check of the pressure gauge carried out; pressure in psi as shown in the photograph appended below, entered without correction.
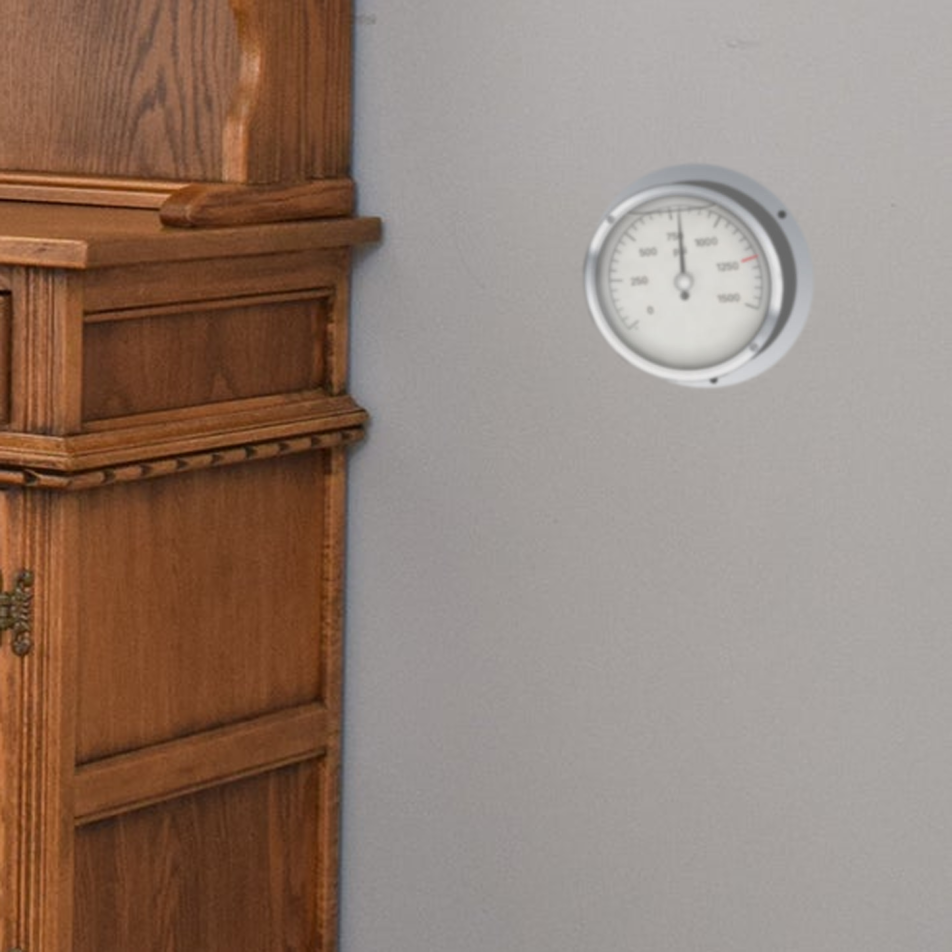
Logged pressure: 800 psi
